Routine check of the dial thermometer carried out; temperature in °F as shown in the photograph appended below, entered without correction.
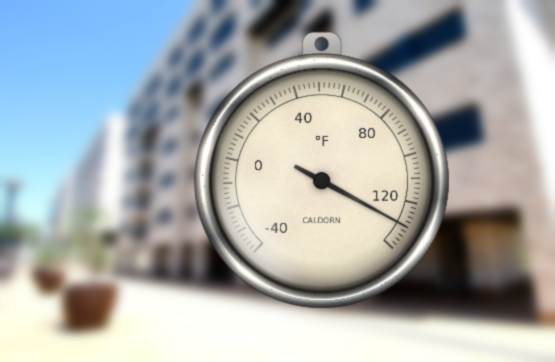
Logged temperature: 130 °F
